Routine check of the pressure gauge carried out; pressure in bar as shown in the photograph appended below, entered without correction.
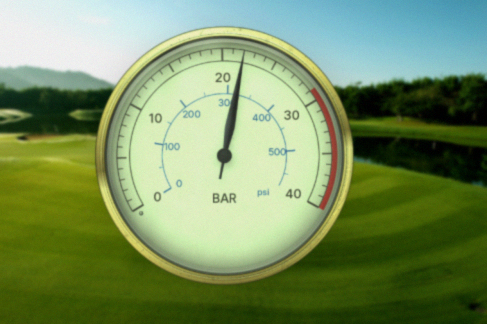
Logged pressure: 22 bar
